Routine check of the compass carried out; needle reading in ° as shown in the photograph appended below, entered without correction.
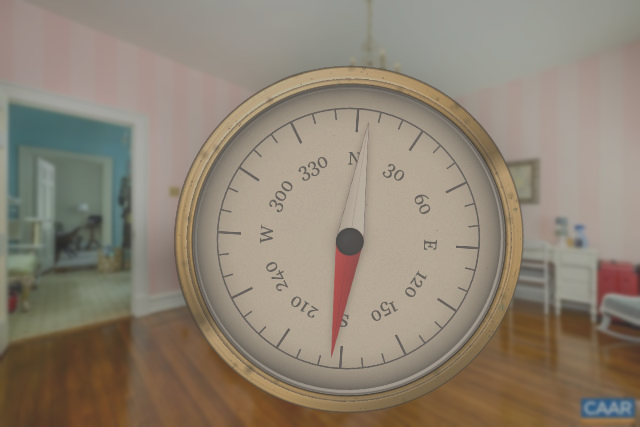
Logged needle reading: 185 °
